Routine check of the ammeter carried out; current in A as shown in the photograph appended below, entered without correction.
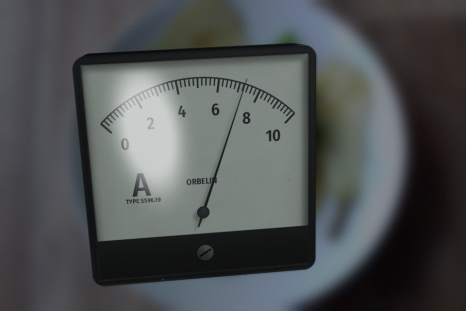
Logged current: 7.2 A
